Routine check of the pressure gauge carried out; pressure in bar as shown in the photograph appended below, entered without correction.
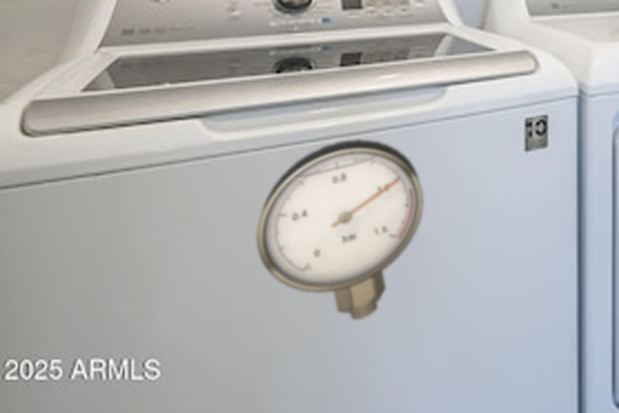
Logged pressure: 1.2 bar
